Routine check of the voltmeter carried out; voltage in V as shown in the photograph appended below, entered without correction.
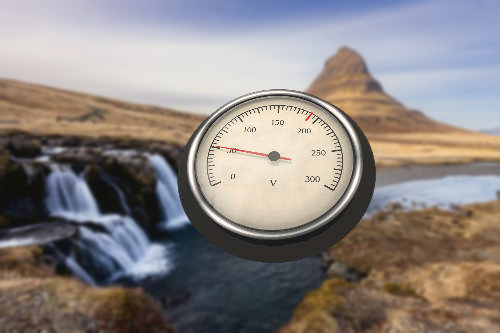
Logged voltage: 50 V
